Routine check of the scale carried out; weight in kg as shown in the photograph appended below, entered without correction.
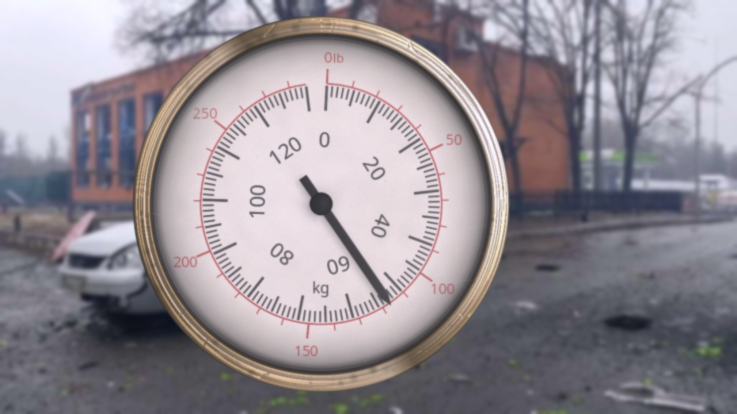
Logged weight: 53 kg
